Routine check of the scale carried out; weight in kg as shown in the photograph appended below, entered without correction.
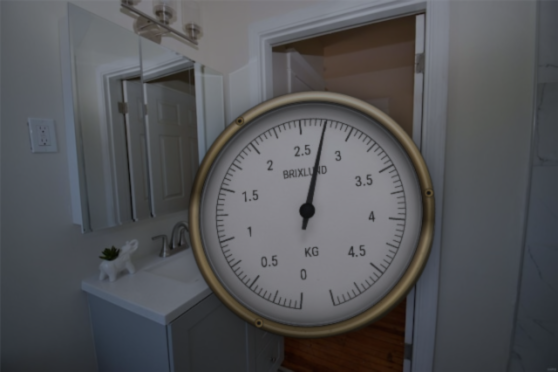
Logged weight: 2.75 kg
